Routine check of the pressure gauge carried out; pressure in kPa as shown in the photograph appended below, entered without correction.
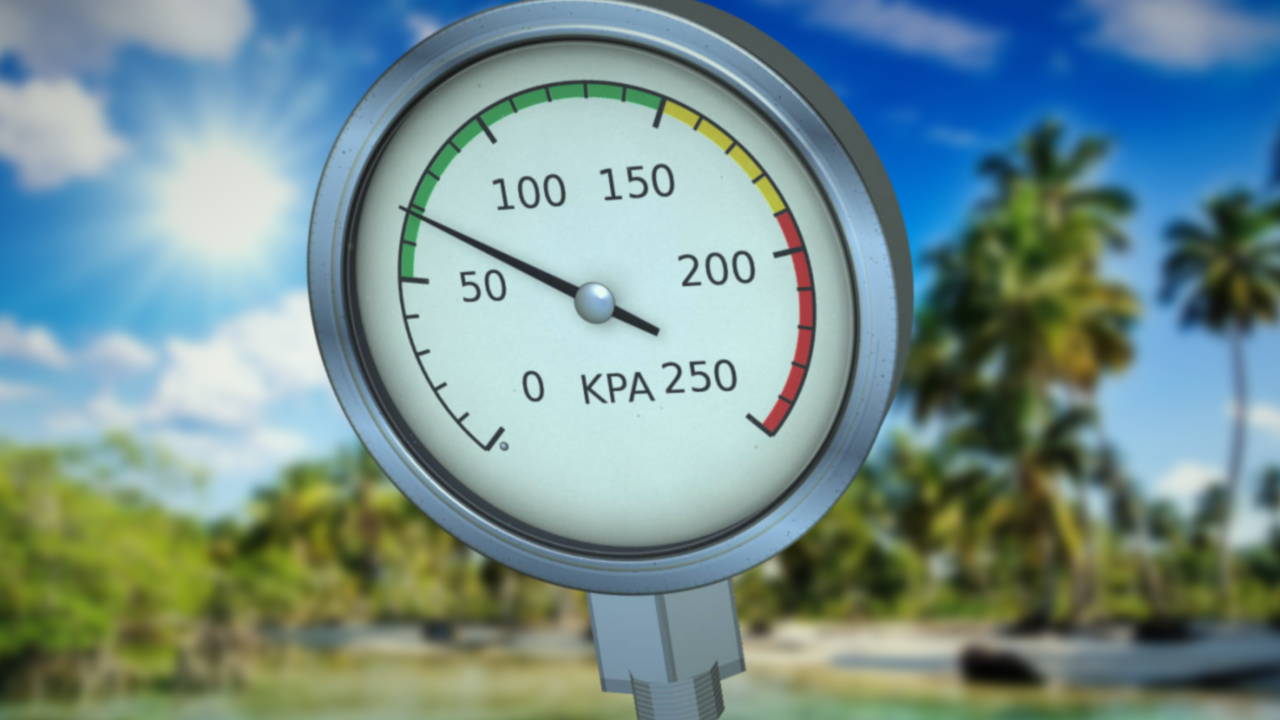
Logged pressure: 70 kPa
